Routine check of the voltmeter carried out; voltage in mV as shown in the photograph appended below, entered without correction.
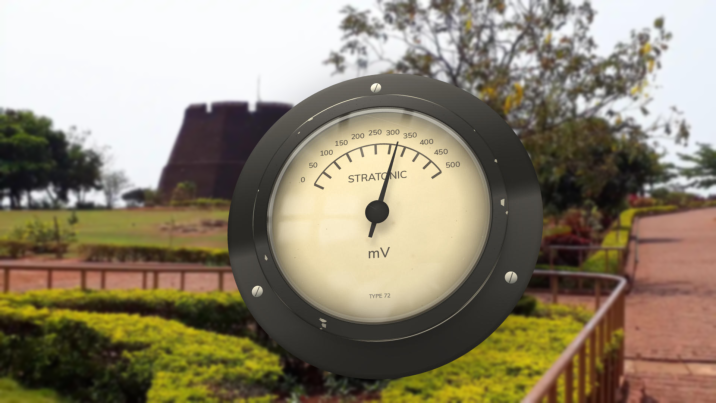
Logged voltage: 325 mV
